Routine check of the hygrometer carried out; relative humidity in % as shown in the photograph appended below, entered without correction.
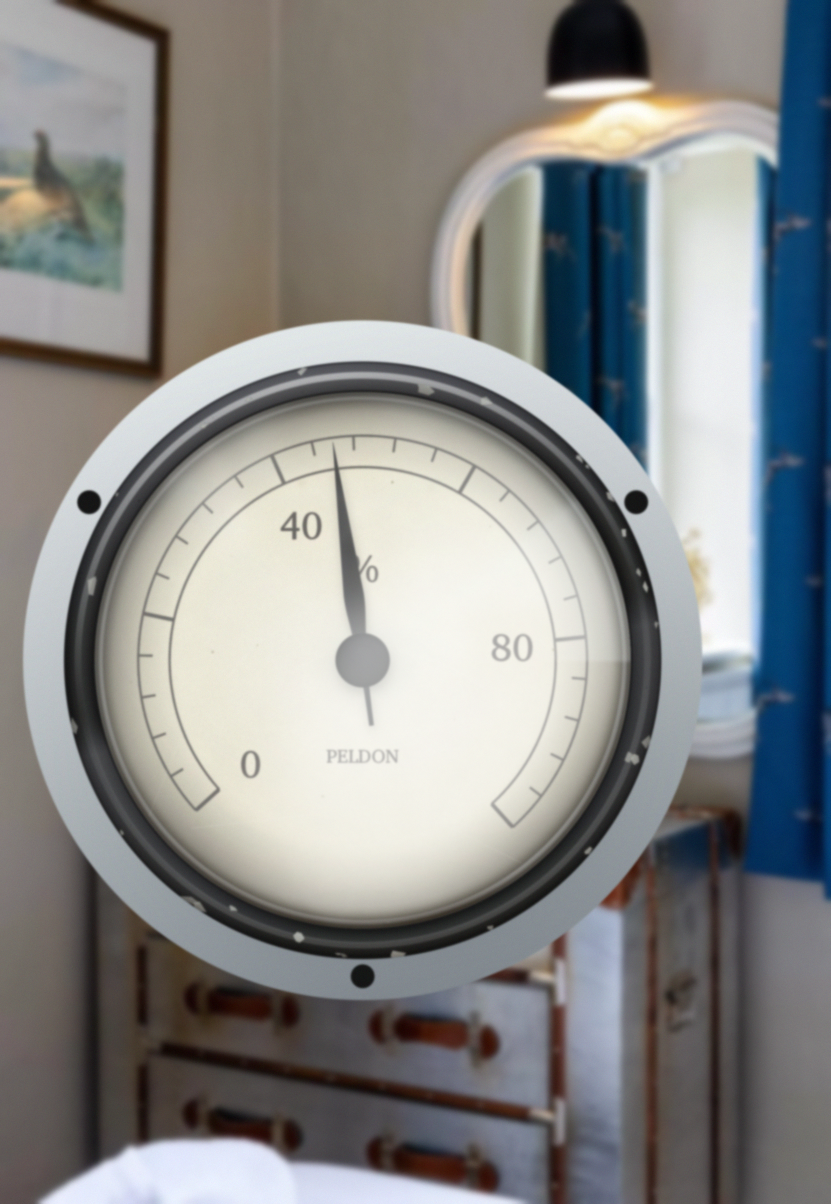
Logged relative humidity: 46 %
